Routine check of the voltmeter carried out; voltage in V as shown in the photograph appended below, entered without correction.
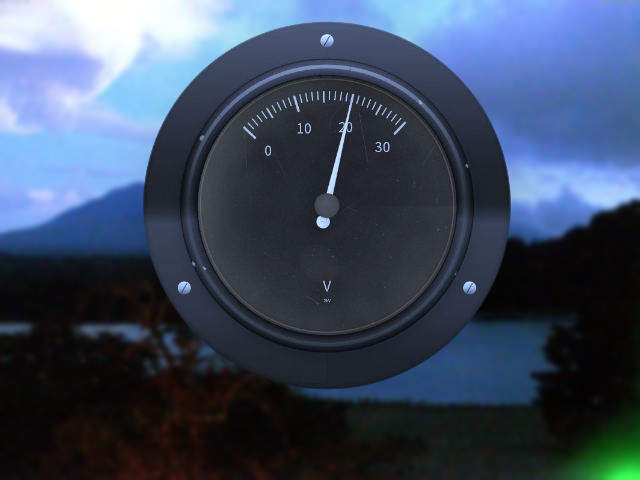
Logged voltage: 20 V
